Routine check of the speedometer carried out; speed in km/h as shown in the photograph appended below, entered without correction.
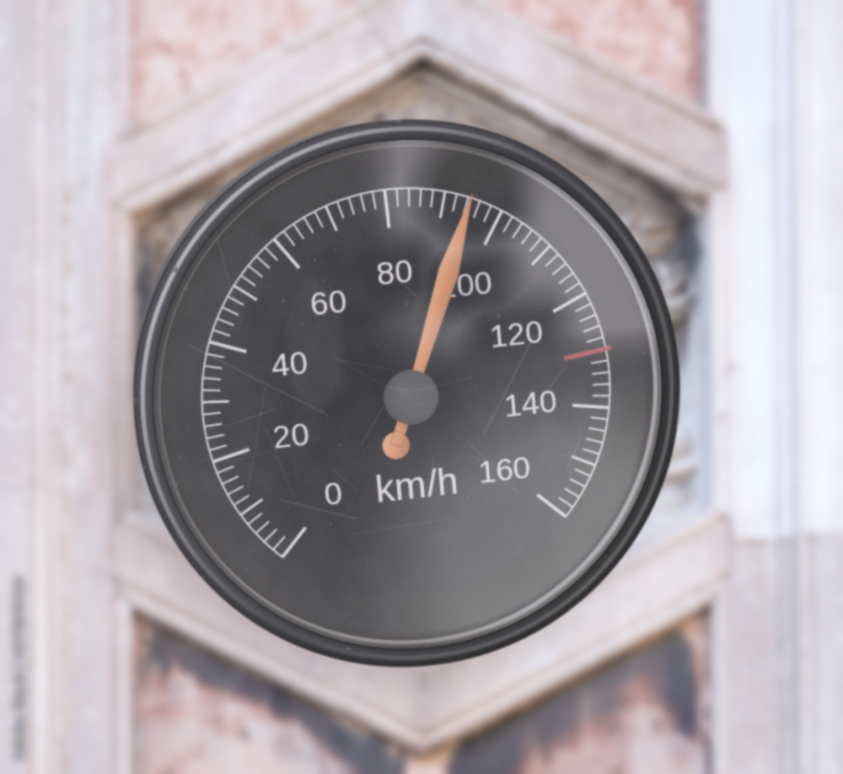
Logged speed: 94 km/h
